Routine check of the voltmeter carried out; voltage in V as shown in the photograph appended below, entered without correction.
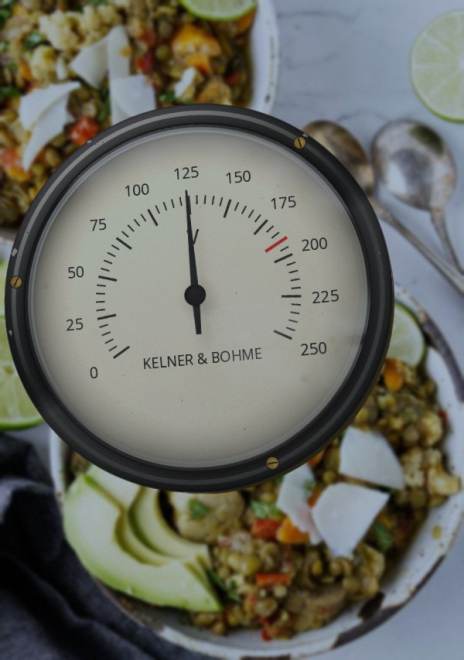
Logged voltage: 125 V
